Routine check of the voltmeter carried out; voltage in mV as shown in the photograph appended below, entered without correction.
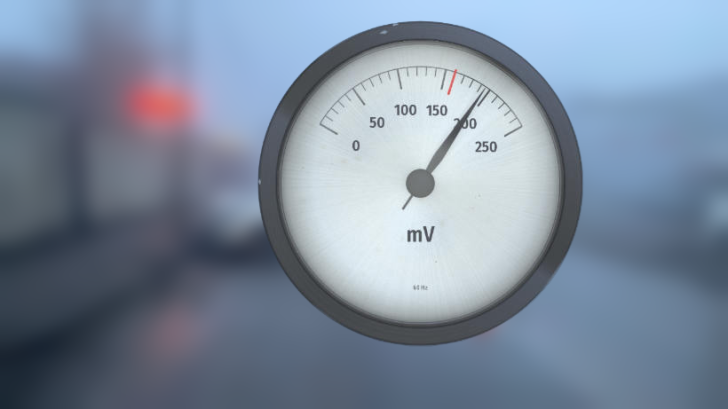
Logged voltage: 195 mV
